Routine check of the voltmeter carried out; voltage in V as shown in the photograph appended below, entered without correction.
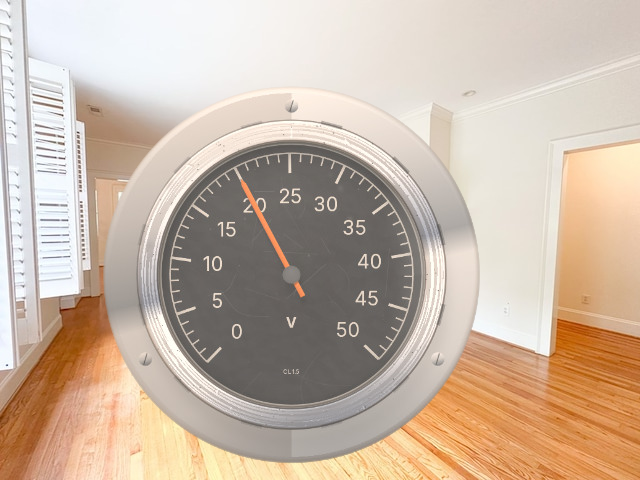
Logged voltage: 20 V
